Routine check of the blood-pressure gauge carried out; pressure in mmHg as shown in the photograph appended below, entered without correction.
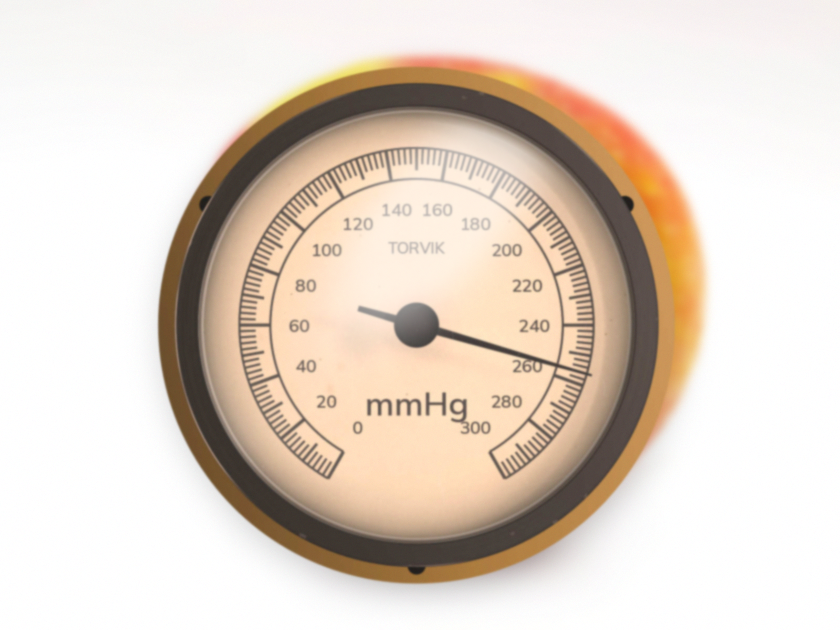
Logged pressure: 256 mmHg
